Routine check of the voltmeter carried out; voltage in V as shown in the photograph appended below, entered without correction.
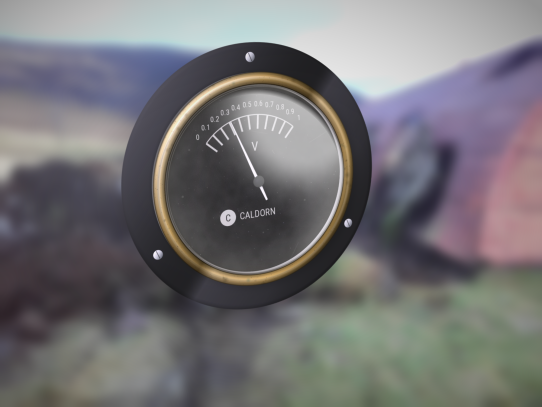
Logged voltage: 0.3 V
